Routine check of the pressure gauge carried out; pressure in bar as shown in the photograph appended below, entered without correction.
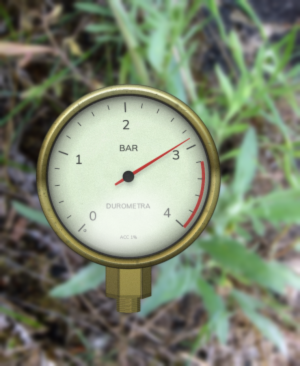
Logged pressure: 2.9 bar
